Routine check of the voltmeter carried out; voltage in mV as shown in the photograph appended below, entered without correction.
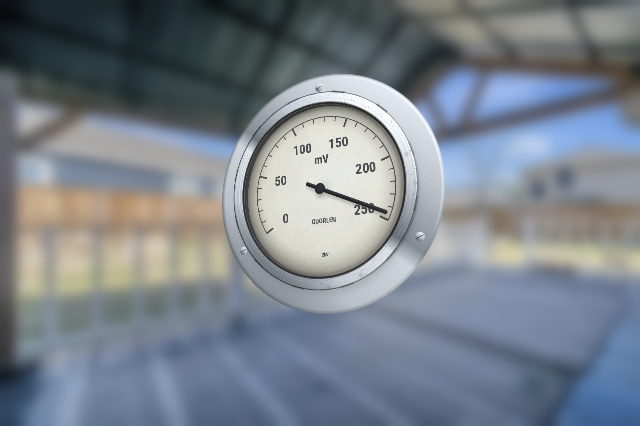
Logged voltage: 245 mV
